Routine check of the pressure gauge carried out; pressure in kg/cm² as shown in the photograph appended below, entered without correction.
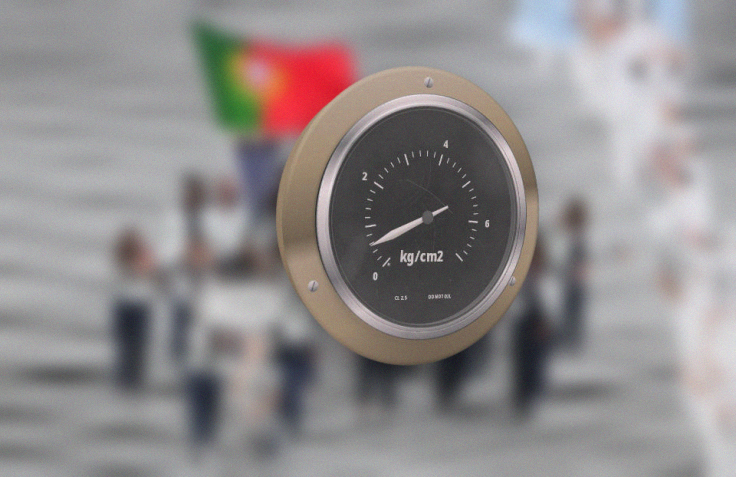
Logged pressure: 0.6 kg/cm²
